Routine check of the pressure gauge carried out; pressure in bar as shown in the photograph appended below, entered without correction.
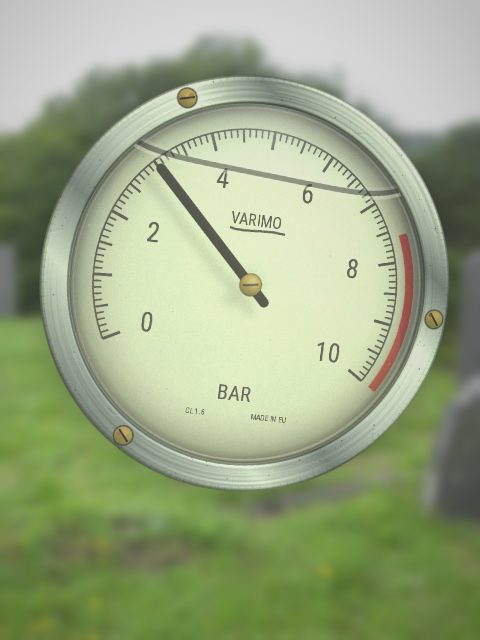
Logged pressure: 3 bar
